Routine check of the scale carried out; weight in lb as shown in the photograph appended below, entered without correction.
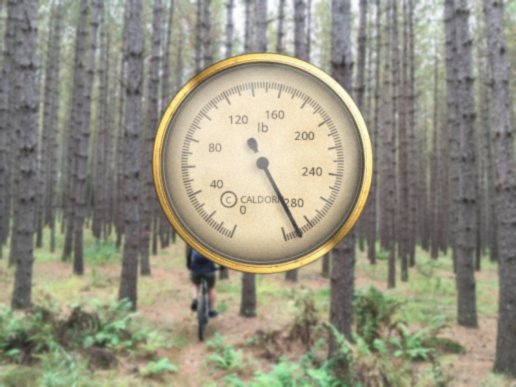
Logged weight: 290 lb
